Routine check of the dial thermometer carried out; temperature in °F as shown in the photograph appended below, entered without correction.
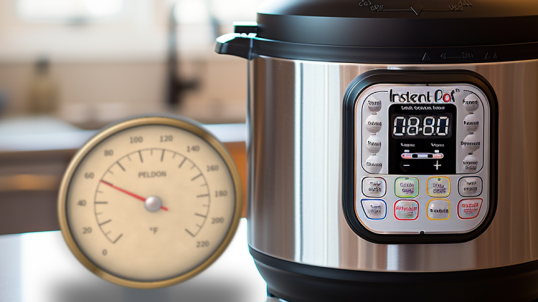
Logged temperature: 60 °F
